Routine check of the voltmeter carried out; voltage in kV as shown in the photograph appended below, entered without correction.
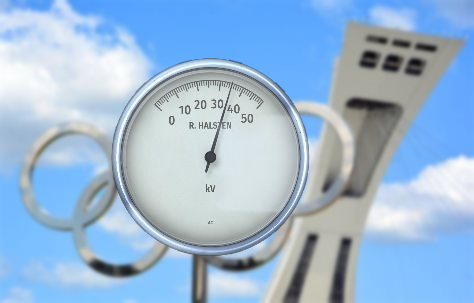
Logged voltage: 35 kV
